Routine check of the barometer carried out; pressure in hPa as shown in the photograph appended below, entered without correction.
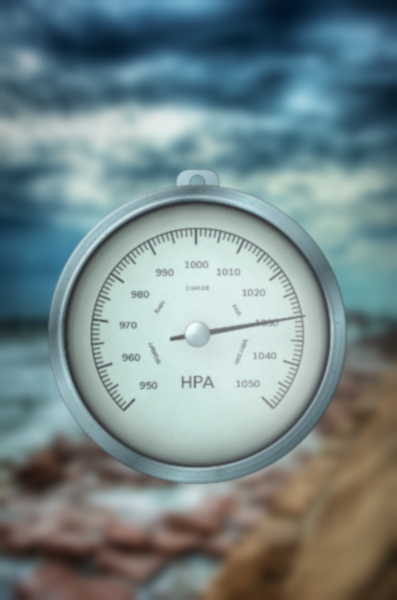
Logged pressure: 1030 hPa
